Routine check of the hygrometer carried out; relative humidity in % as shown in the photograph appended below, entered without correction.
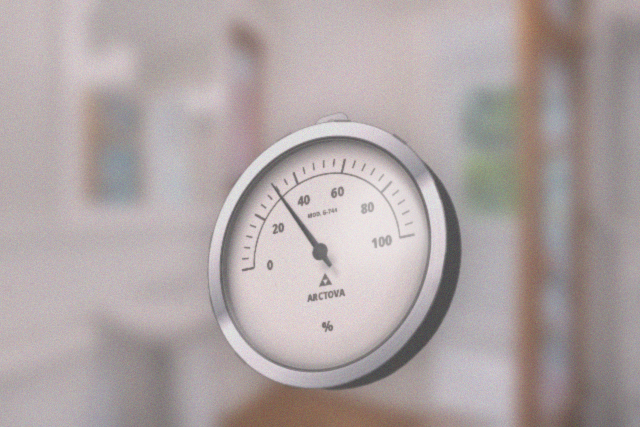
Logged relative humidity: 32 %
